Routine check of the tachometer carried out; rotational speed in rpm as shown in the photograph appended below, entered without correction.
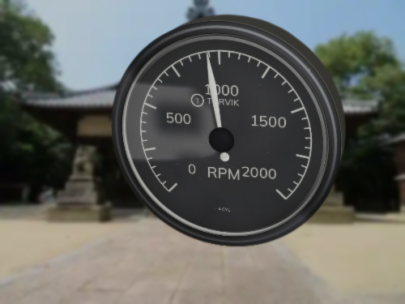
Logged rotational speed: 950 rpm
